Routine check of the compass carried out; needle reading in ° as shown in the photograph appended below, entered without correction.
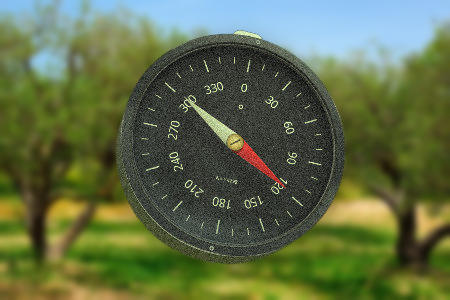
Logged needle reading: 120 °
